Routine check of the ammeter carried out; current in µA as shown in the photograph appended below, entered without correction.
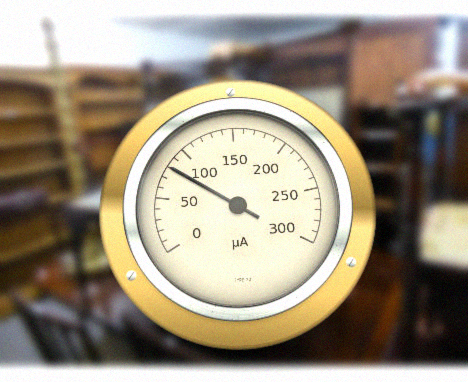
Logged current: 80 µA
